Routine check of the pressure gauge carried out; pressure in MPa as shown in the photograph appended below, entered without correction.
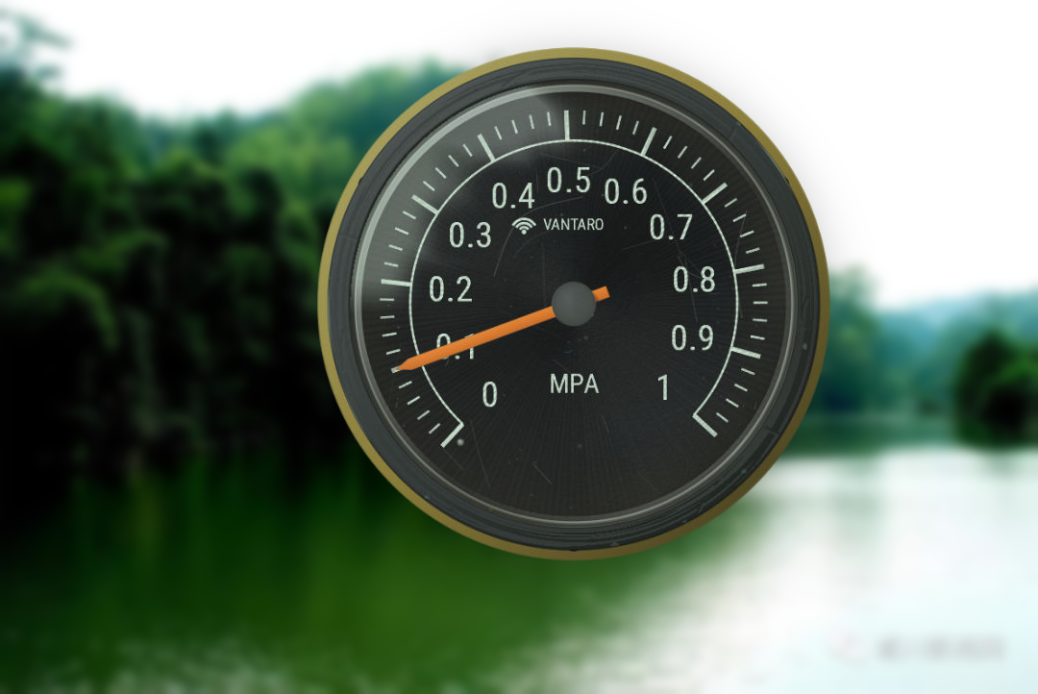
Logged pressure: 0.1 MPa
